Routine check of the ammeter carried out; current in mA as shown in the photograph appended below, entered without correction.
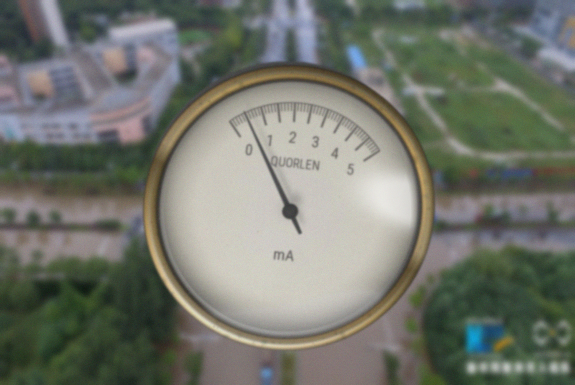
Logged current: 0.5 mA
